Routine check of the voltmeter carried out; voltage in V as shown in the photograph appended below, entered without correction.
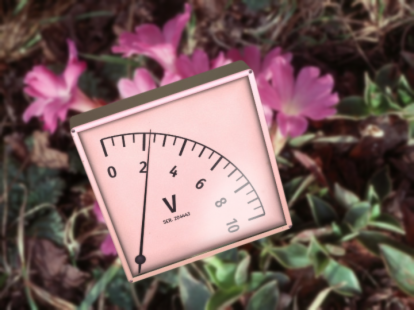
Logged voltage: 2.25 V
